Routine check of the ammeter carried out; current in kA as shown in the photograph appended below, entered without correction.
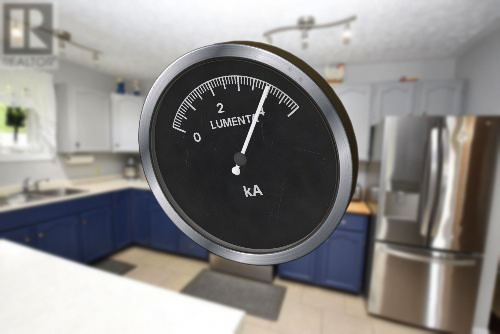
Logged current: 4 kA
